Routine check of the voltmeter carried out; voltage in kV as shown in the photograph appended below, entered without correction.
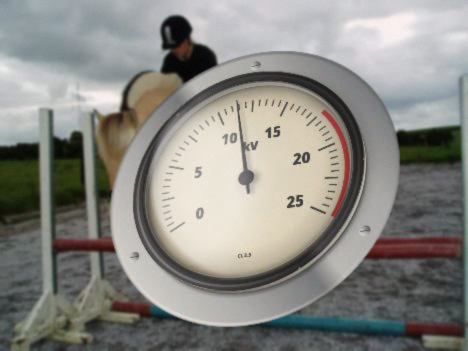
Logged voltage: 11.5 kV
